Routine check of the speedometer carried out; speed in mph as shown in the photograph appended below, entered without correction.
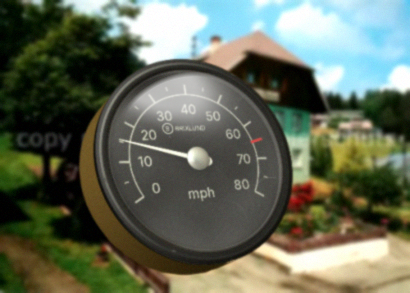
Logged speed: 15 mph
